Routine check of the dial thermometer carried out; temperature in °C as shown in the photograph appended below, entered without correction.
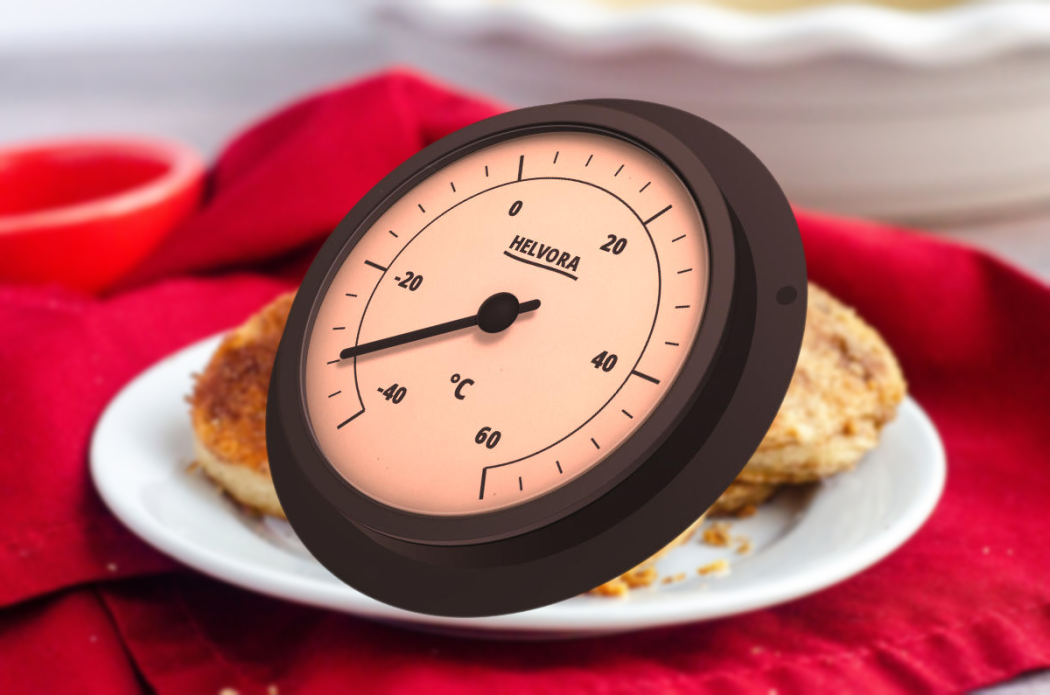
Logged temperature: -32 °C
